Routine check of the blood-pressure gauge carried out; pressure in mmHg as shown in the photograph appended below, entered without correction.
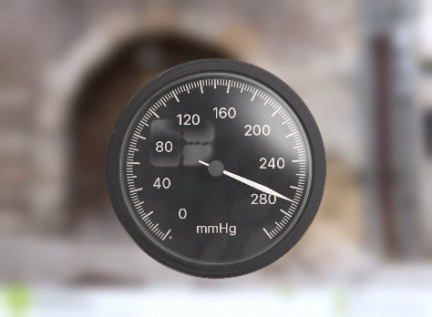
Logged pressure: 270 mmHg
